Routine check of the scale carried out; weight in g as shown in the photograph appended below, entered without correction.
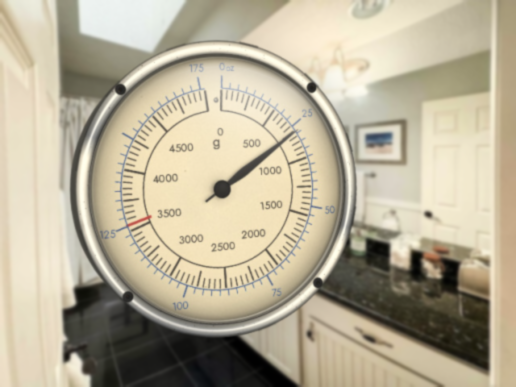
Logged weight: 750 g
